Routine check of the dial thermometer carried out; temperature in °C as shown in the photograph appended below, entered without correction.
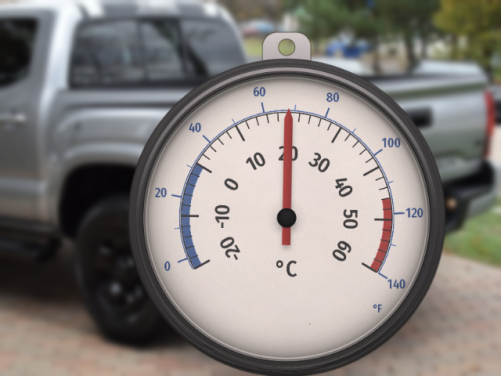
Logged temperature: 20 °C
